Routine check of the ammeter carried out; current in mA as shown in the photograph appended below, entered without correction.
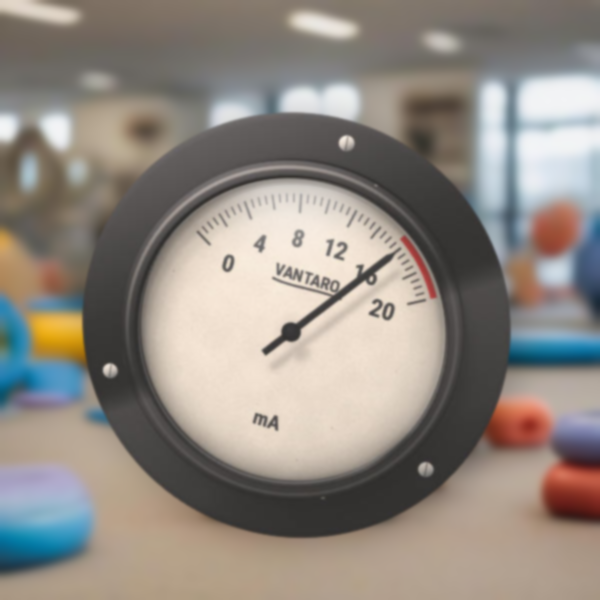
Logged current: 16 mA
